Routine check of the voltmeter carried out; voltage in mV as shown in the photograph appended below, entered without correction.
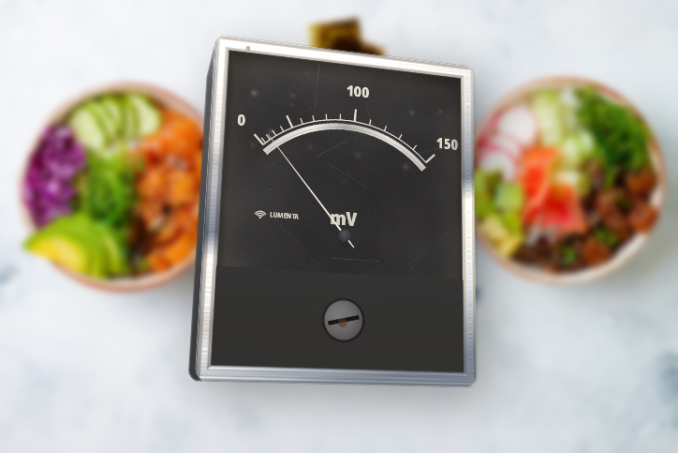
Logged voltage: 20 mV
